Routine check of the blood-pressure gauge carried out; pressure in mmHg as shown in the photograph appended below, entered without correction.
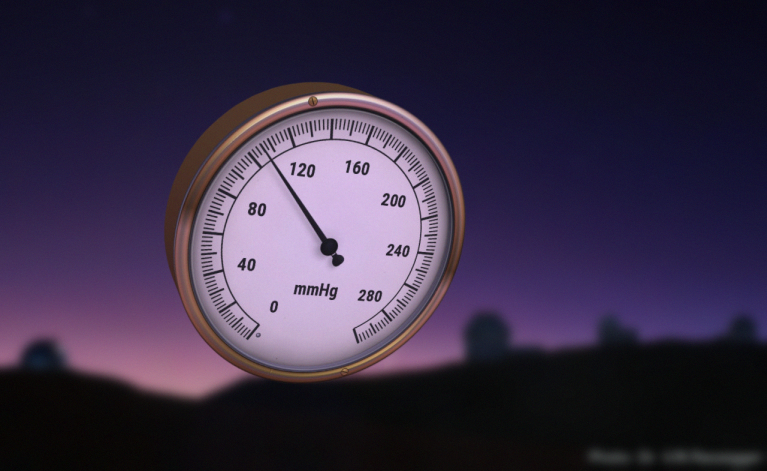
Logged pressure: 106 mmHg
